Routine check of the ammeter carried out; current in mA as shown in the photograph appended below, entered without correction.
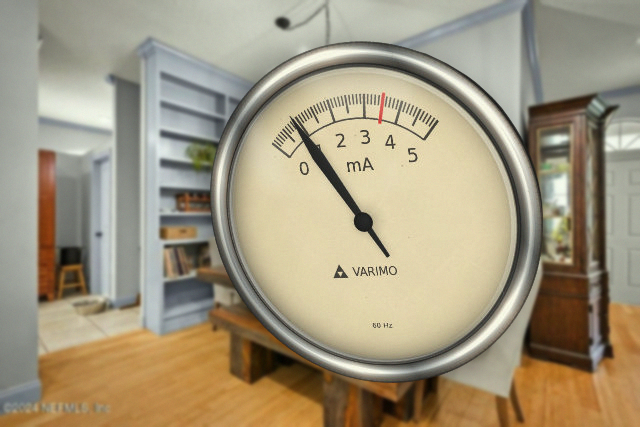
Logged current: 1 mA
